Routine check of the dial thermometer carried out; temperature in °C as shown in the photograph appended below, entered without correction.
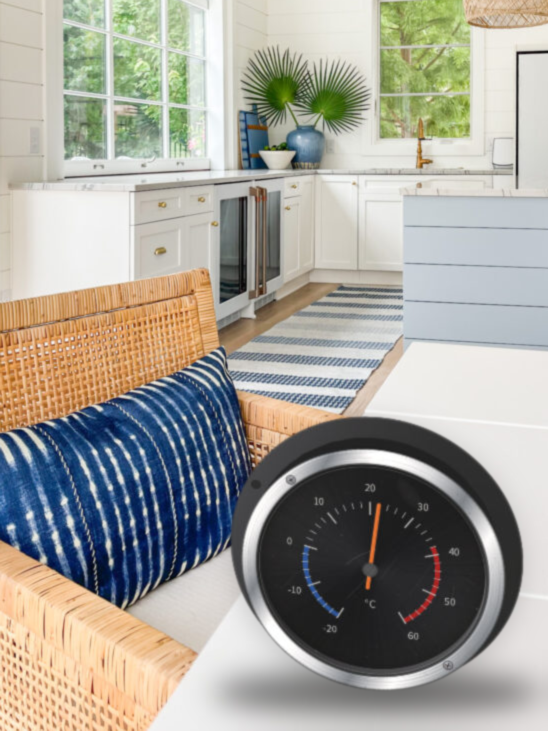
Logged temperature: 22 °C
